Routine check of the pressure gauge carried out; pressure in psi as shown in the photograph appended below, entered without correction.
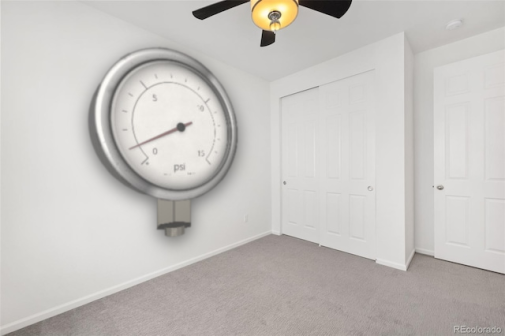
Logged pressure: 1 psi
